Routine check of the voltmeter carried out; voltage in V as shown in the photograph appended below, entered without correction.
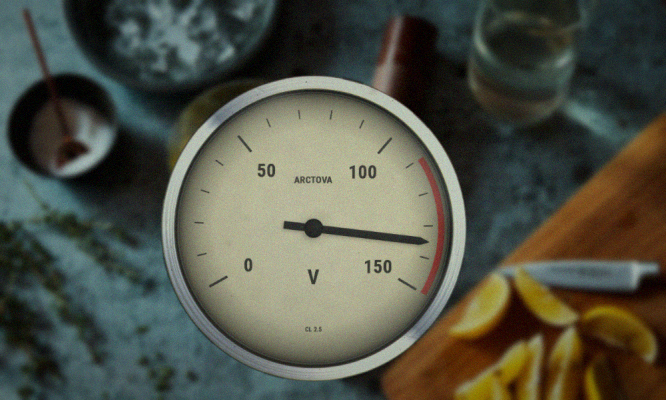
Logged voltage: 135 V
